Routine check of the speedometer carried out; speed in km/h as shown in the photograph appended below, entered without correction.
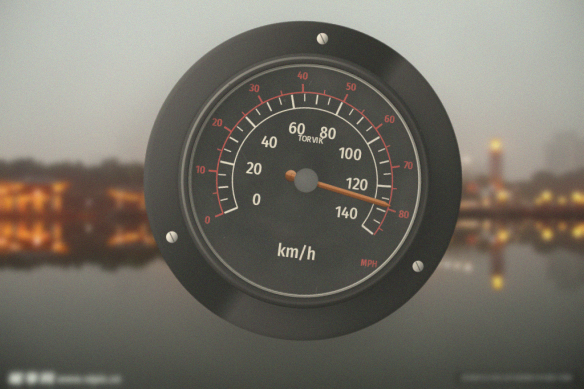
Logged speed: 127.5 km/h
